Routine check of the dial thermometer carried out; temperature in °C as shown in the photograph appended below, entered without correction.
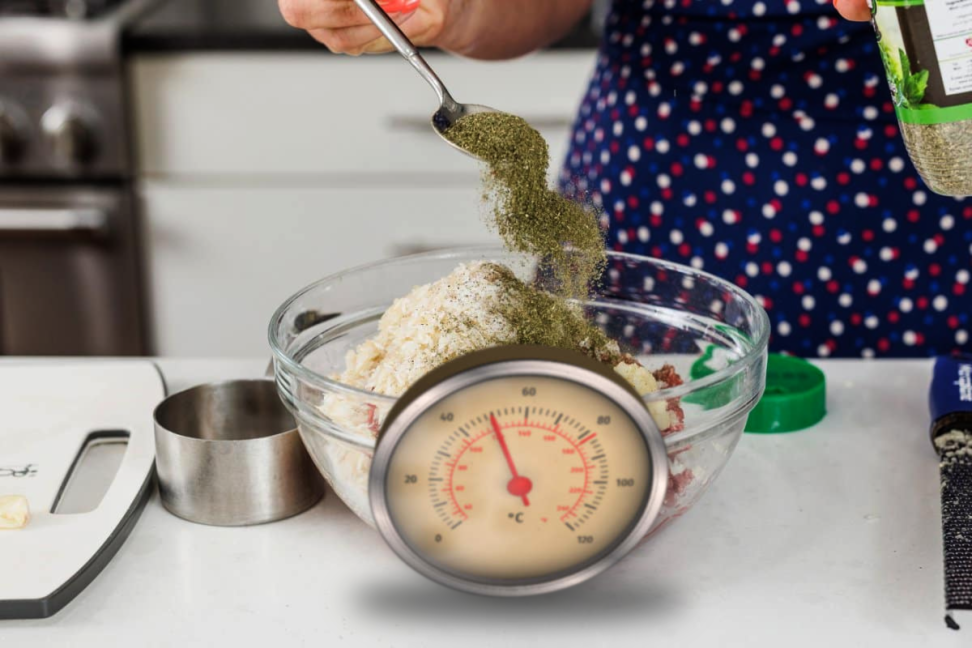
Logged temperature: 50 °C
